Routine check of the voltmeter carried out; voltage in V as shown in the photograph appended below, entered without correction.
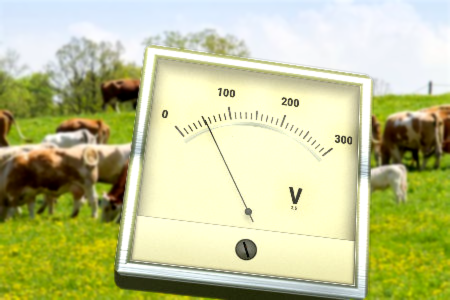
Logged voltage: 50 V
